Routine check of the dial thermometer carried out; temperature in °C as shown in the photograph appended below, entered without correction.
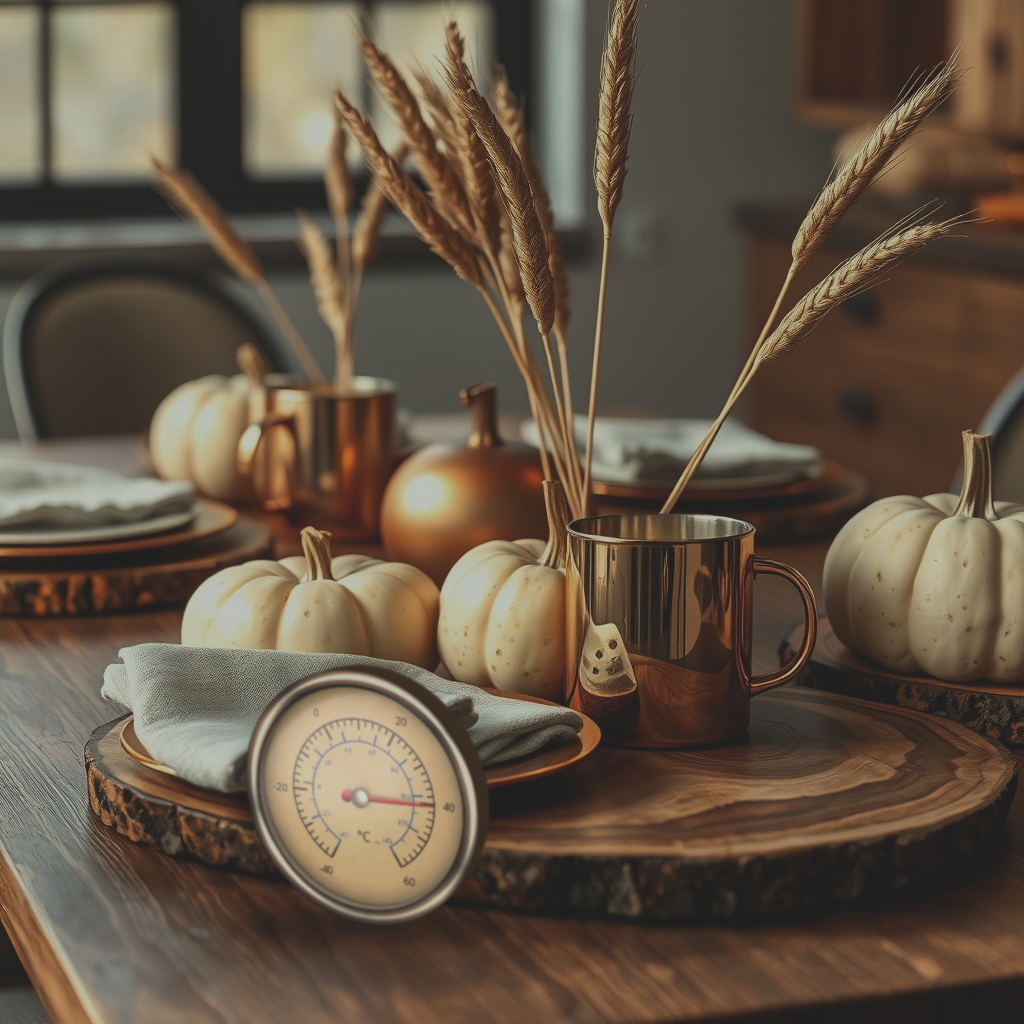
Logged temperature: 40 °C
